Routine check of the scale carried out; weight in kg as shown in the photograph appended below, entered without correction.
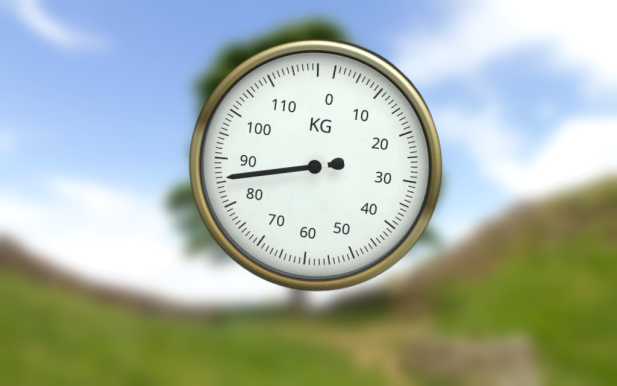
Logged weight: 86 kg
